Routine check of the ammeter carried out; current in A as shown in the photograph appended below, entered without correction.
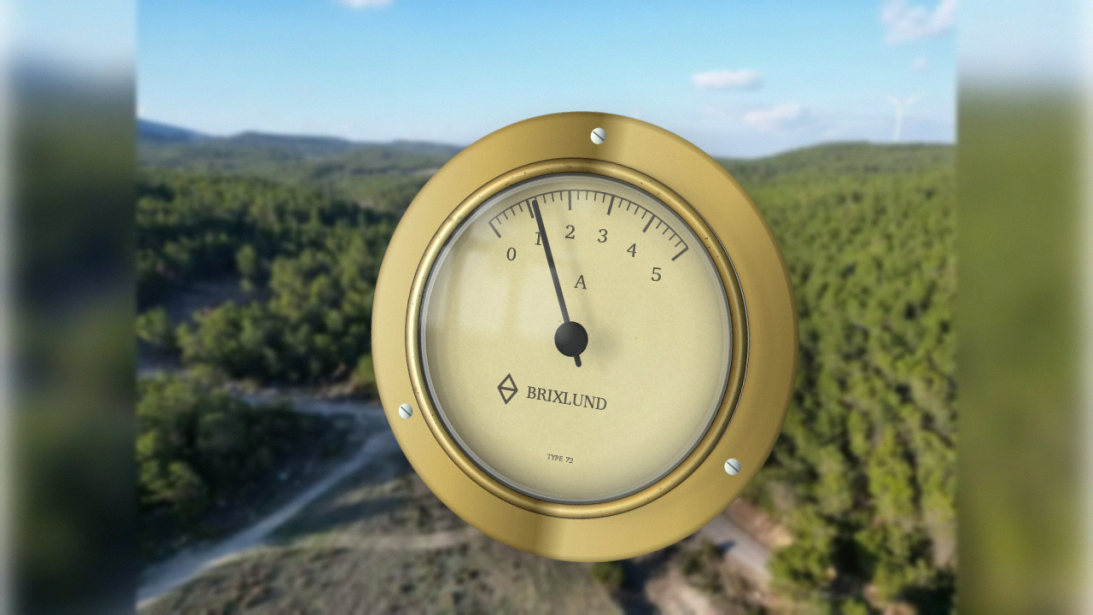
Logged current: 1.2 A
